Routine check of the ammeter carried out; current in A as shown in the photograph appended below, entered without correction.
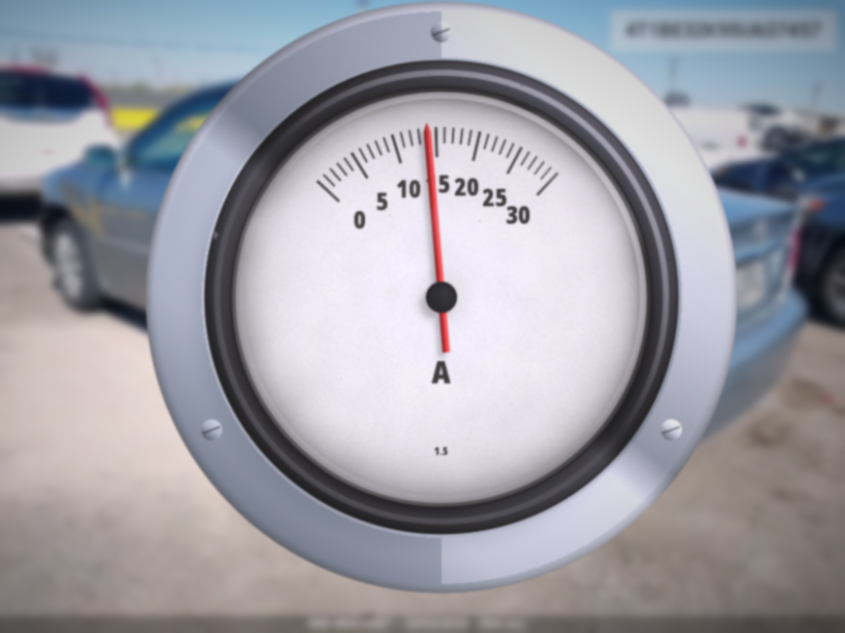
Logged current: 14 A
